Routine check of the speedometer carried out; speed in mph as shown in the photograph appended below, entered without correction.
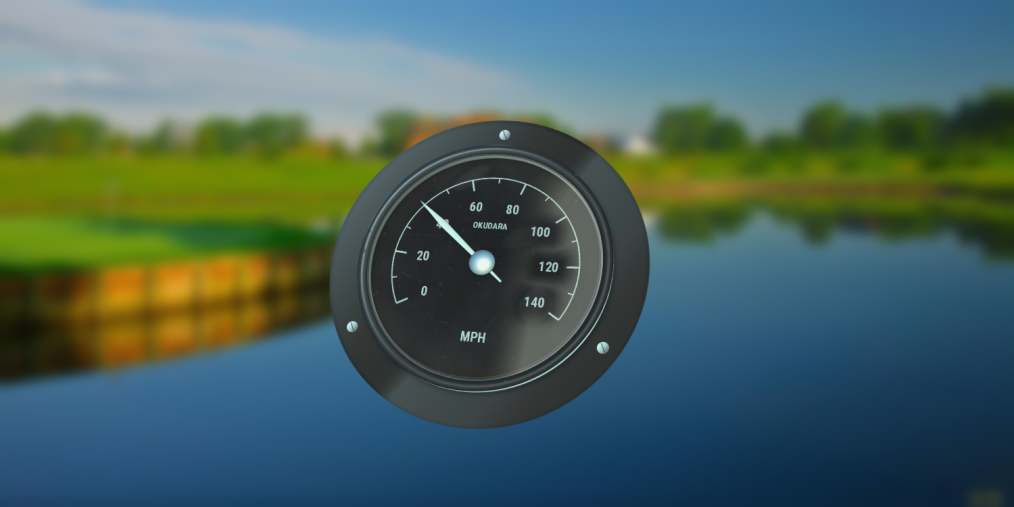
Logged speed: 40 mph
